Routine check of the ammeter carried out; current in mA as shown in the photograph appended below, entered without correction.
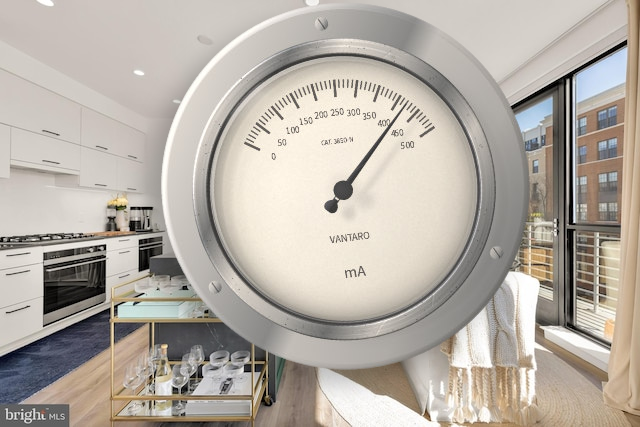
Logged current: 420 mA
